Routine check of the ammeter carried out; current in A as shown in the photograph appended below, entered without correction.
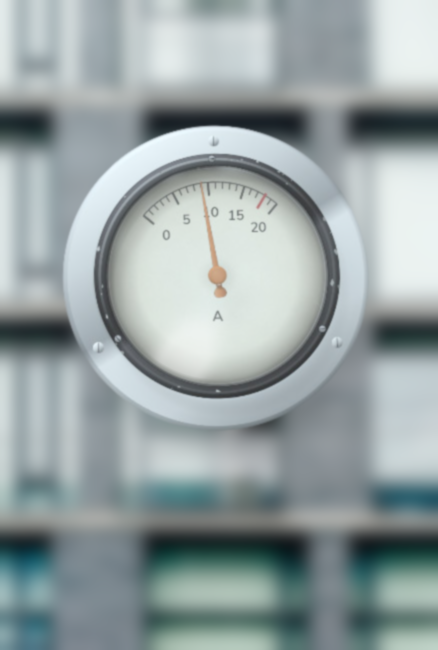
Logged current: 9 A
